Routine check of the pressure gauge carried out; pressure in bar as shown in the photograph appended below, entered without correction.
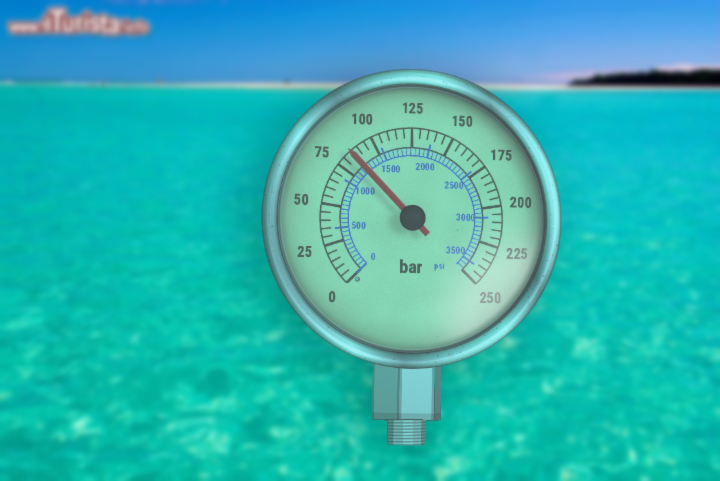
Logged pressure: 85 bar
